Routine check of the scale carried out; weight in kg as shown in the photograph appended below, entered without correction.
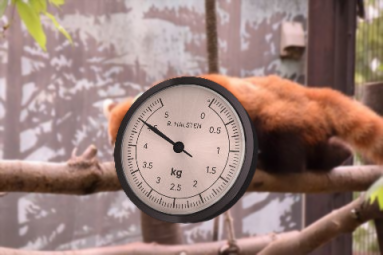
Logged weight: 4.5 kg
